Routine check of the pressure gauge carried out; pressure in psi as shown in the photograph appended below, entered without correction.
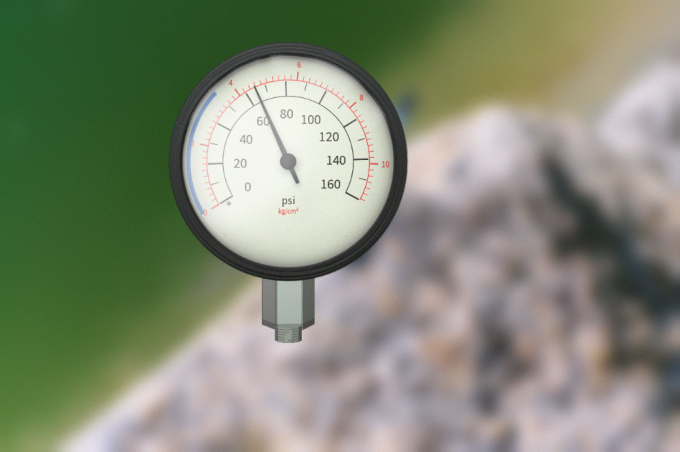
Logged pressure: 65 psi
